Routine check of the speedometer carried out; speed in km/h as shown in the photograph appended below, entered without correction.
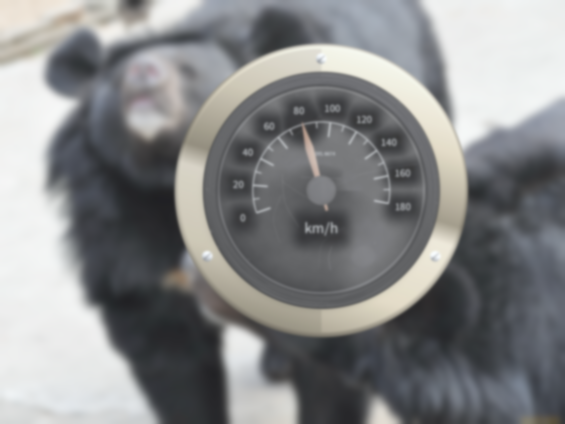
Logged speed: 80 km/h
